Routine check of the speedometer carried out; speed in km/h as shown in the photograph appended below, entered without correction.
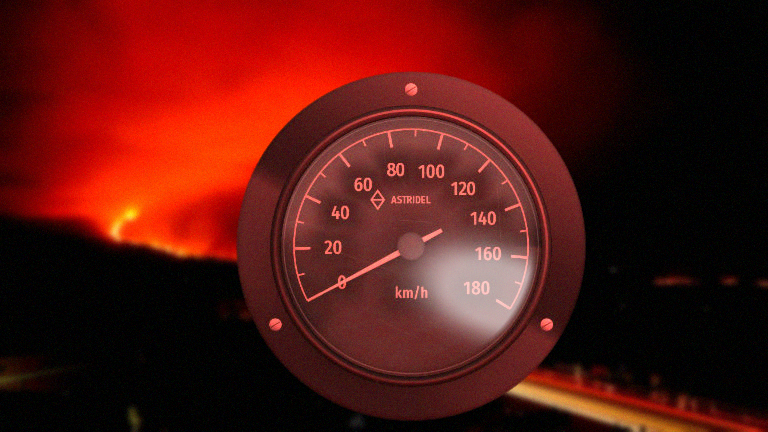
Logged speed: 0 km/h
